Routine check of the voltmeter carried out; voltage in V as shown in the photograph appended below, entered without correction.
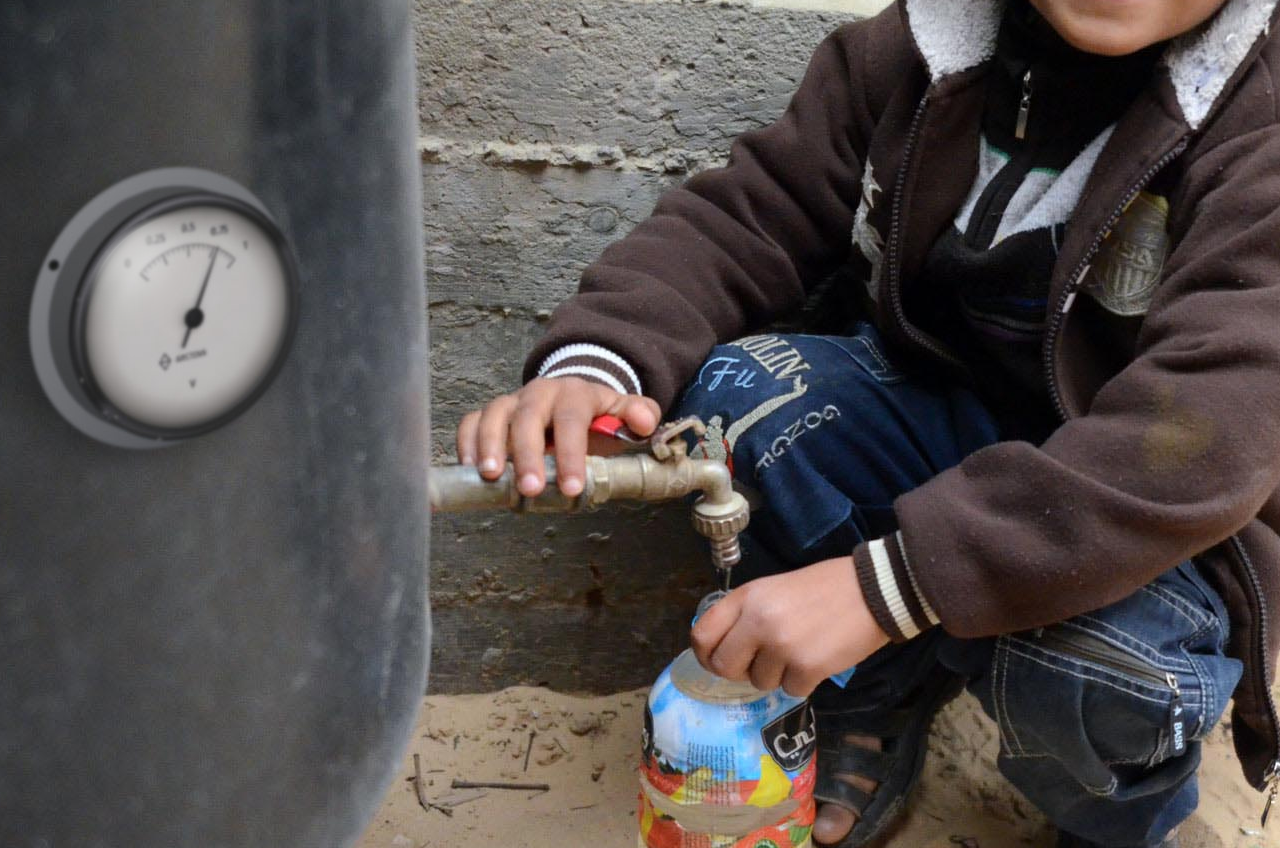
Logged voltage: 0.75 V
